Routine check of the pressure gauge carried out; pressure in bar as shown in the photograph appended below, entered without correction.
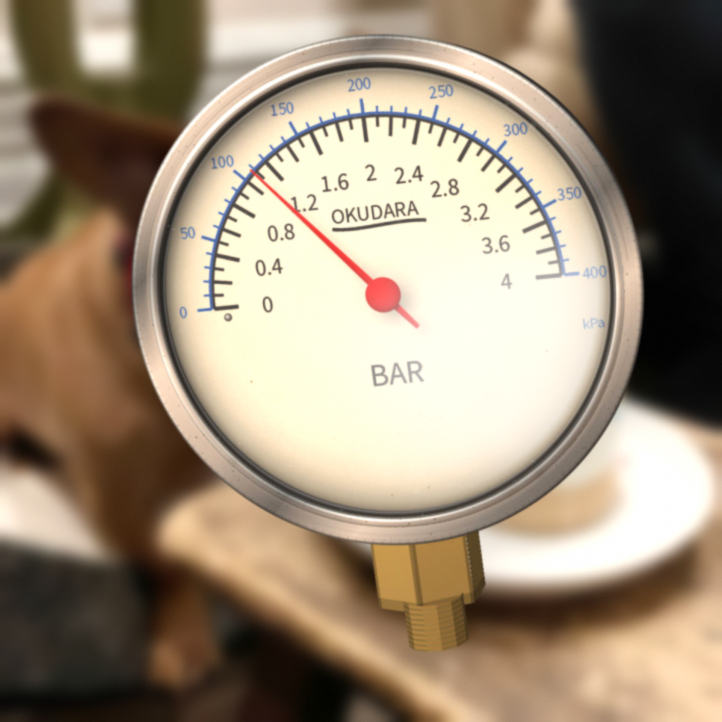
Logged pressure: 1.1 bar
